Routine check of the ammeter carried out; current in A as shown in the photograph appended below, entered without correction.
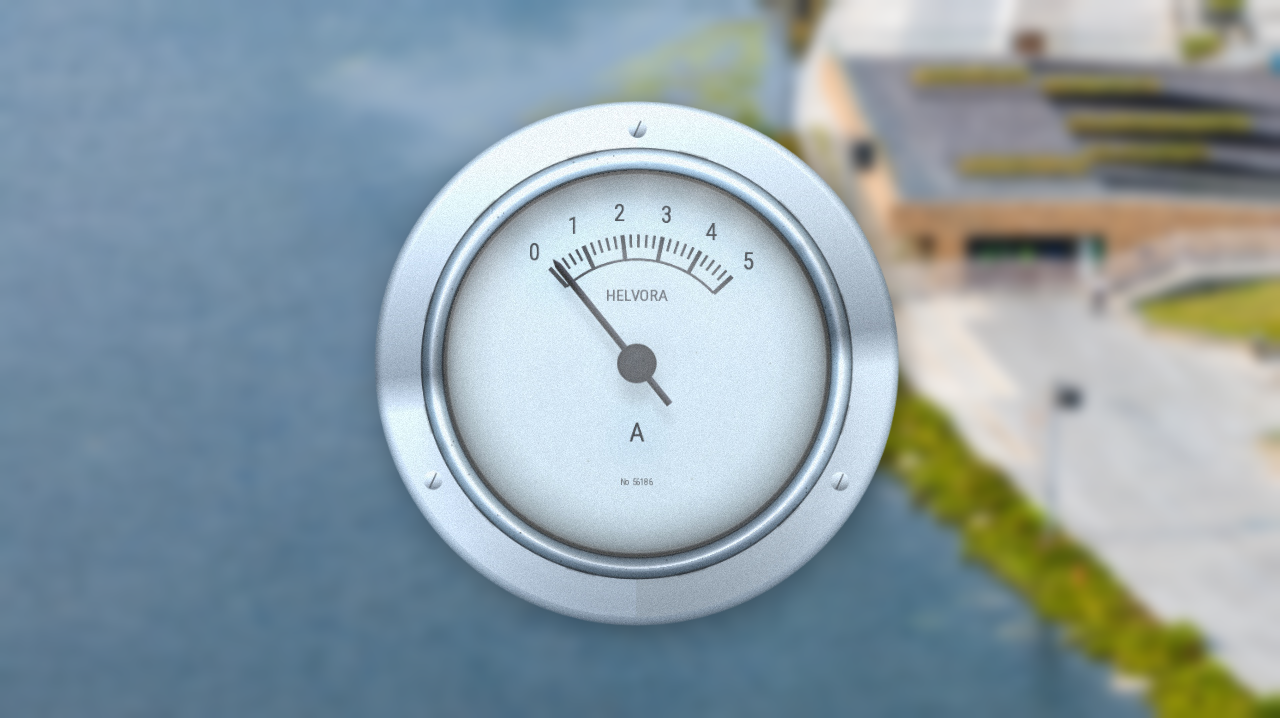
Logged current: 0.2 A
